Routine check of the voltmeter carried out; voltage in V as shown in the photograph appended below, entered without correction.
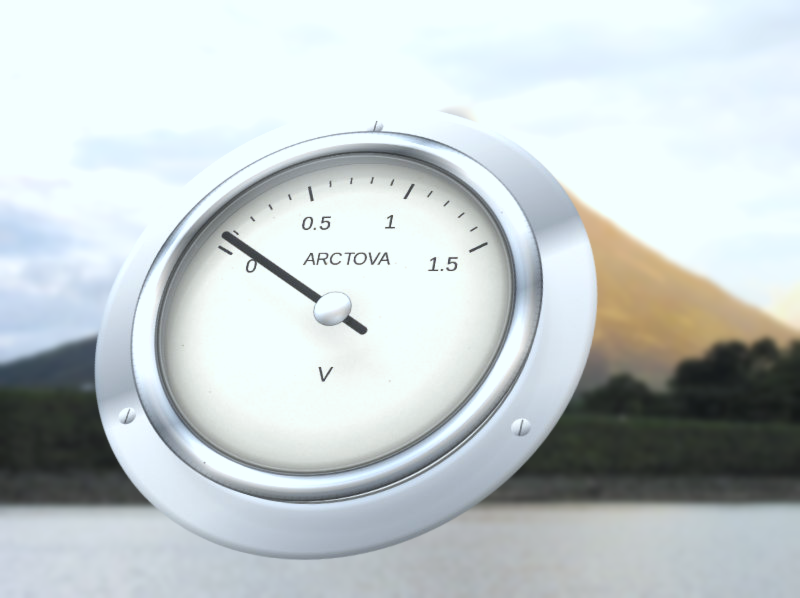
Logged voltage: 0.05 V
